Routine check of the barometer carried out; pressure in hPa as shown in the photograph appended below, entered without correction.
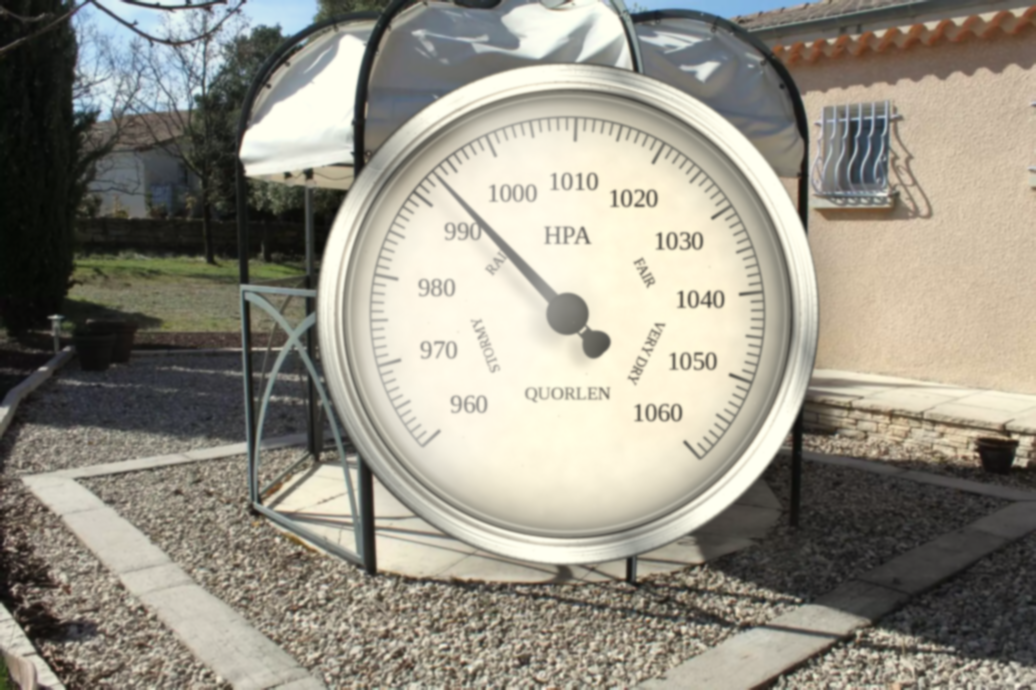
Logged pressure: 993 hPa
